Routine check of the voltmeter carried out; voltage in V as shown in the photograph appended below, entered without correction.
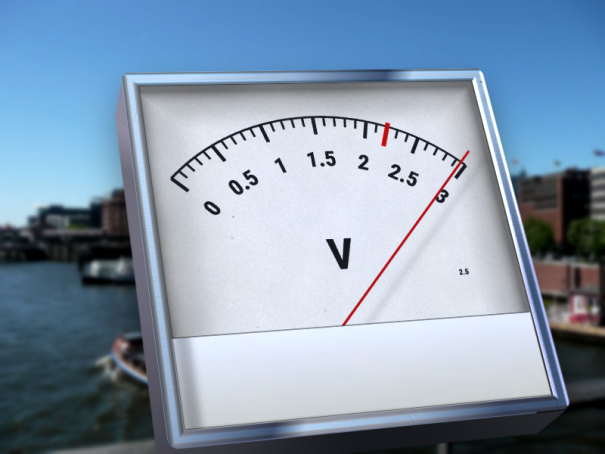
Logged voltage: 2.95 V
